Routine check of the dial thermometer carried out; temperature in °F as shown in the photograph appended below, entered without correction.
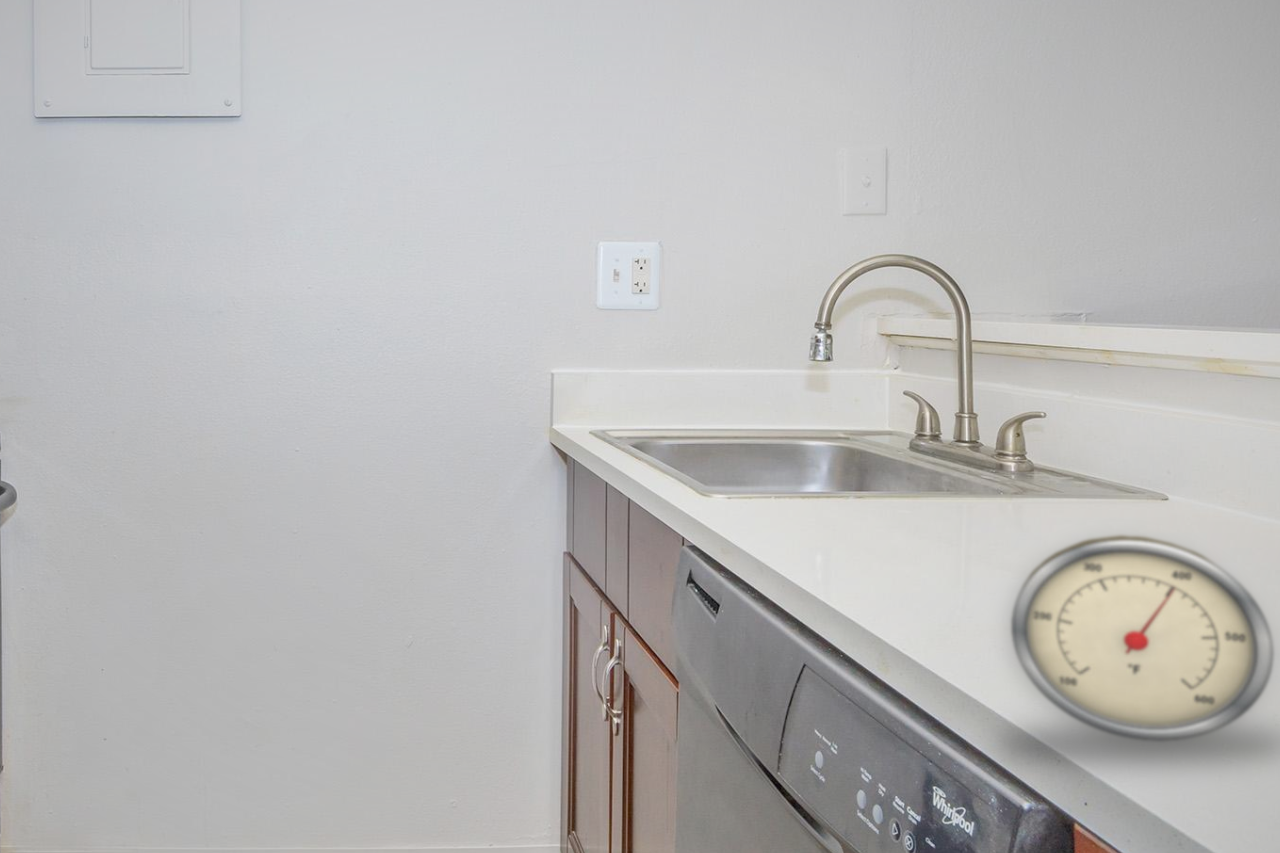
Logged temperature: 400 °F
